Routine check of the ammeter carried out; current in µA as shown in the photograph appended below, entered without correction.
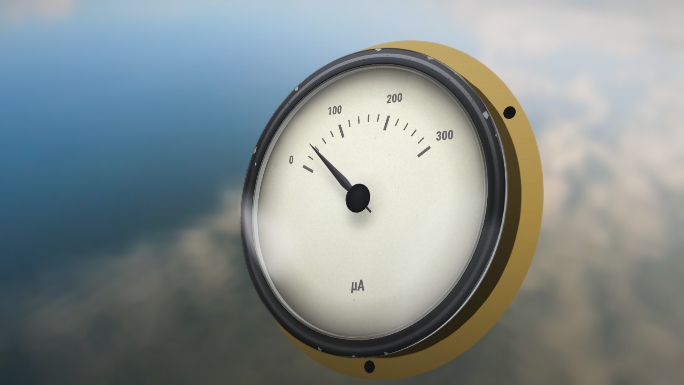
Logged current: 40 µA
